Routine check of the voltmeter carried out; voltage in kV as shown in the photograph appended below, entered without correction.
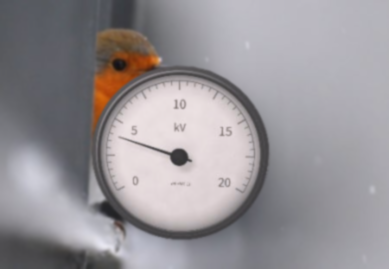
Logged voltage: 4 kV
